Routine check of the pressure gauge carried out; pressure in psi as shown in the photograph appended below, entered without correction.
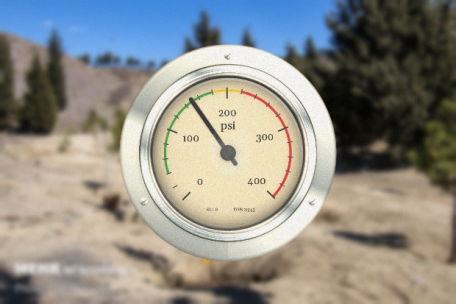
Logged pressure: 150 psi
